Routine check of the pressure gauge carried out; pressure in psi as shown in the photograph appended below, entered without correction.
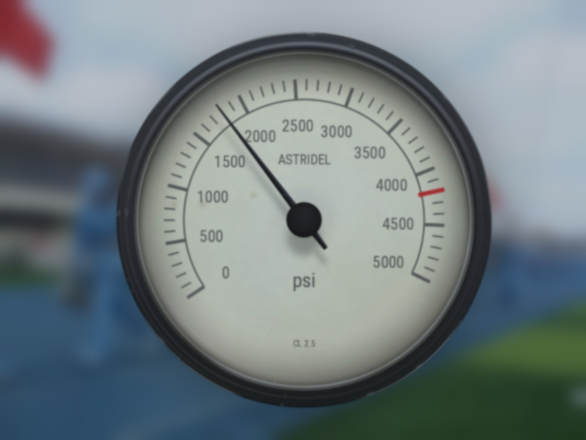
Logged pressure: 1800 psi
